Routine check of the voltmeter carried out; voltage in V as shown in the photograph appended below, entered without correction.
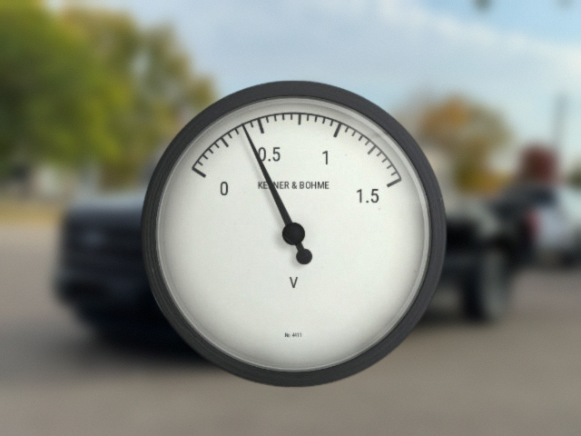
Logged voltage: 0.4 V
